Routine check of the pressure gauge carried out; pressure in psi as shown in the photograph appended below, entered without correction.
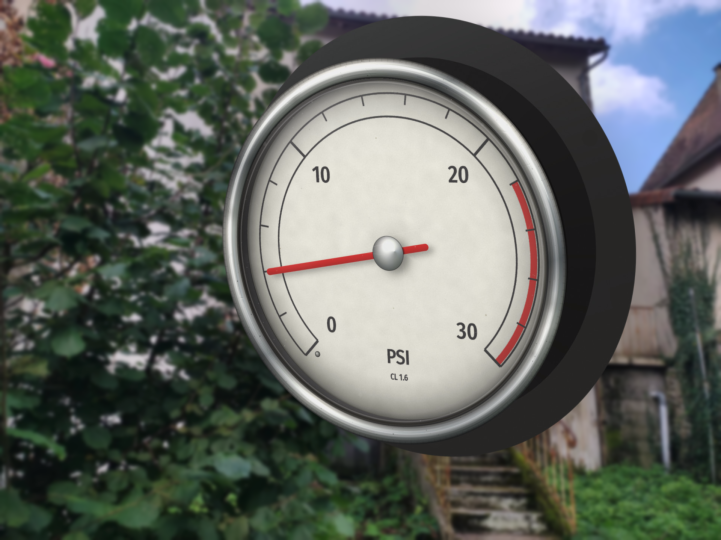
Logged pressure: 4 psi
